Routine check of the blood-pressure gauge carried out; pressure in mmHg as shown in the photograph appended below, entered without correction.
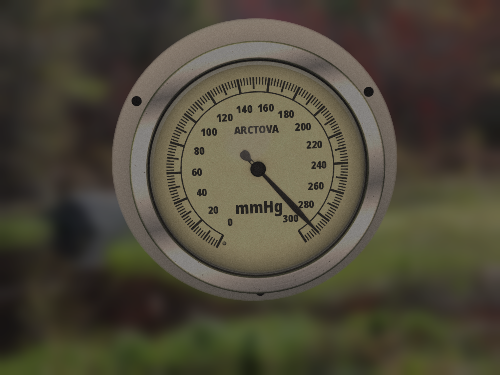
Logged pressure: 290 mmHg
